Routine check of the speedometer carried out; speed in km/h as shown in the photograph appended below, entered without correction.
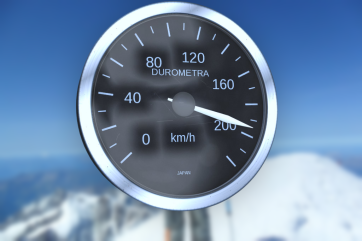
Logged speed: 195 km/h
